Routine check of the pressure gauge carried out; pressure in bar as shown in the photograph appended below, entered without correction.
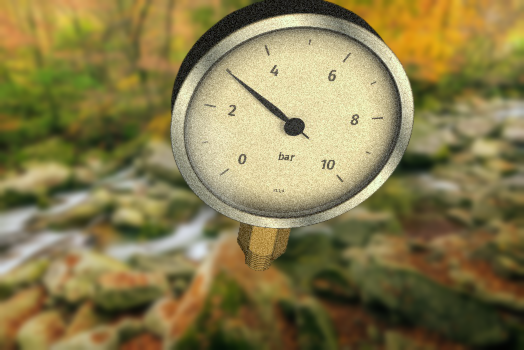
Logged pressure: 3 bar
